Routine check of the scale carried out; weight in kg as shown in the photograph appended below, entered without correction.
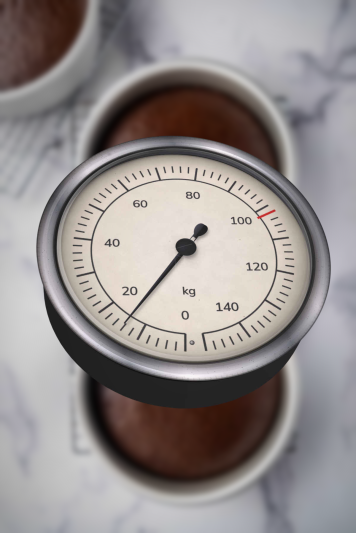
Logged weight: 14 kg
